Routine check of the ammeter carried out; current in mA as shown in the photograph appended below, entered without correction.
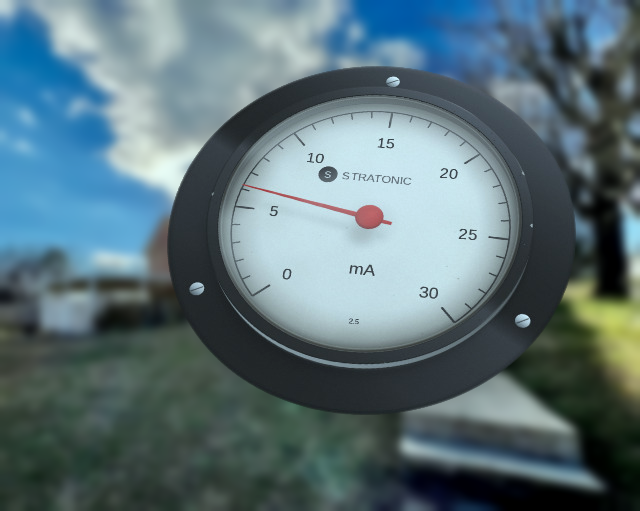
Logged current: 6 mA
